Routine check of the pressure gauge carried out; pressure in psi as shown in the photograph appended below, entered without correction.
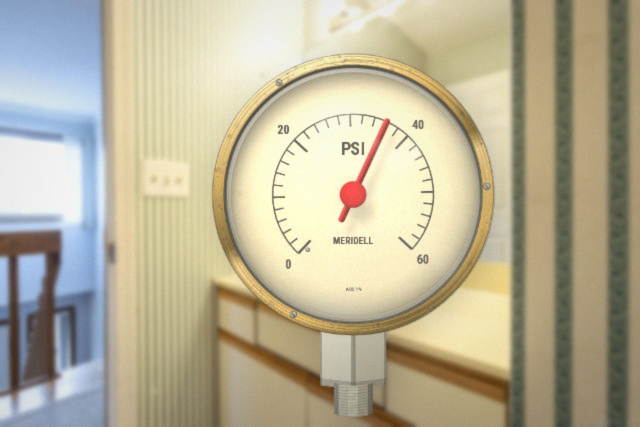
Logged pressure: 36 psi
